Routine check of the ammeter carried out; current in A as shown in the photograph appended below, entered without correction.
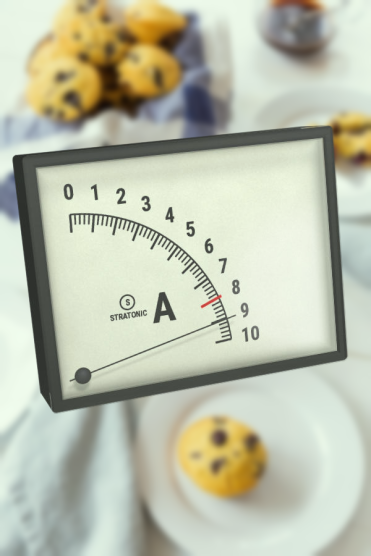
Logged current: 9 A
